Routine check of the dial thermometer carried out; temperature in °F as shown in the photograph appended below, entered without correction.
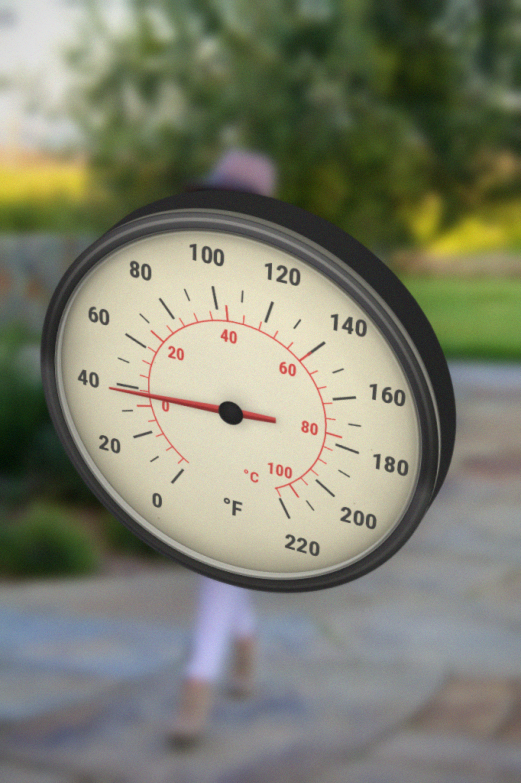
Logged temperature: 40 °F
